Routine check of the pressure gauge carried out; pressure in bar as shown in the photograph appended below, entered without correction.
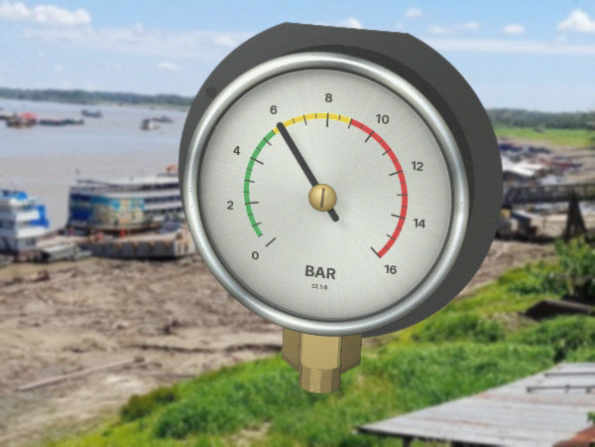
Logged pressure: 6 bar
